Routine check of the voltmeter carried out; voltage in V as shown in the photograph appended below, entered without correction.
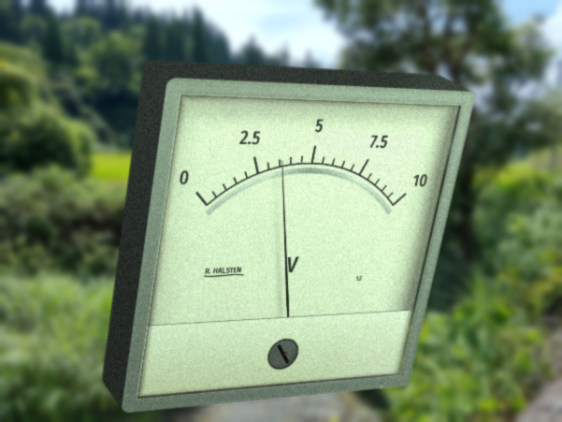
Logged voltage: 3.5 V
